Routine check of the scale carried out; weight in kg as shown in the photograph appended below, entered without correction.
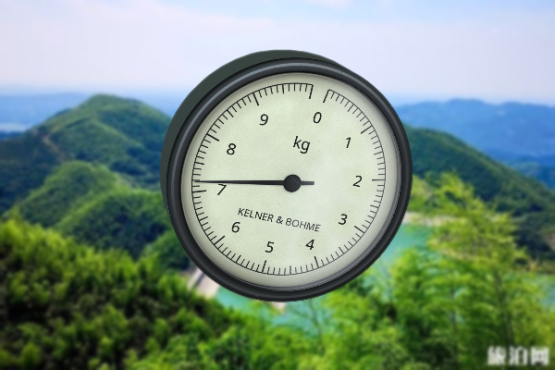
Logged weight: 7.2 kg
